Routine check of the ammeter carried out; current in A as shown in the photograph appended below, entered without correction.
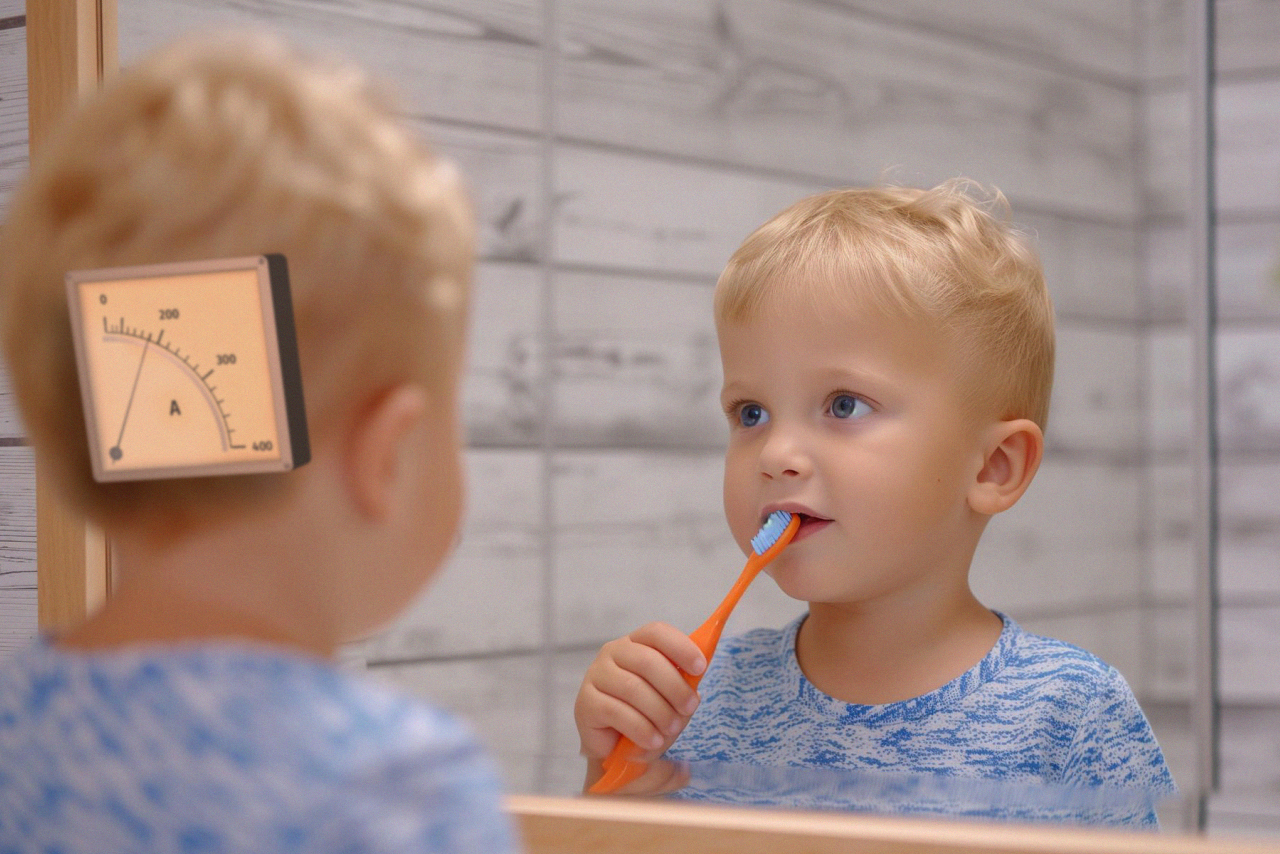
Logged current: 180 A
